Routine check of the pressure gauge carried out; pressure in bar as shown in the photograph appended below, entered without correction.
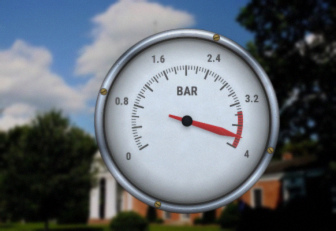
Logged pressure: 3.8 bar
